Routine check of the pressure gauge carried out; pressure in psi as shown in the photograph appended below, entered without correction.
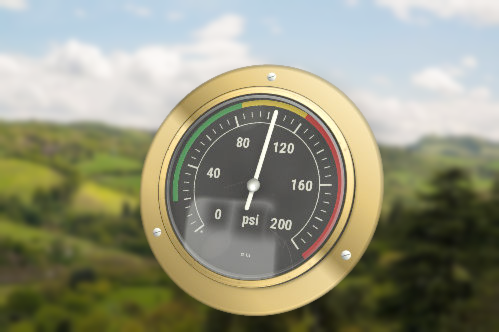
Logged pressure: 105 psi
